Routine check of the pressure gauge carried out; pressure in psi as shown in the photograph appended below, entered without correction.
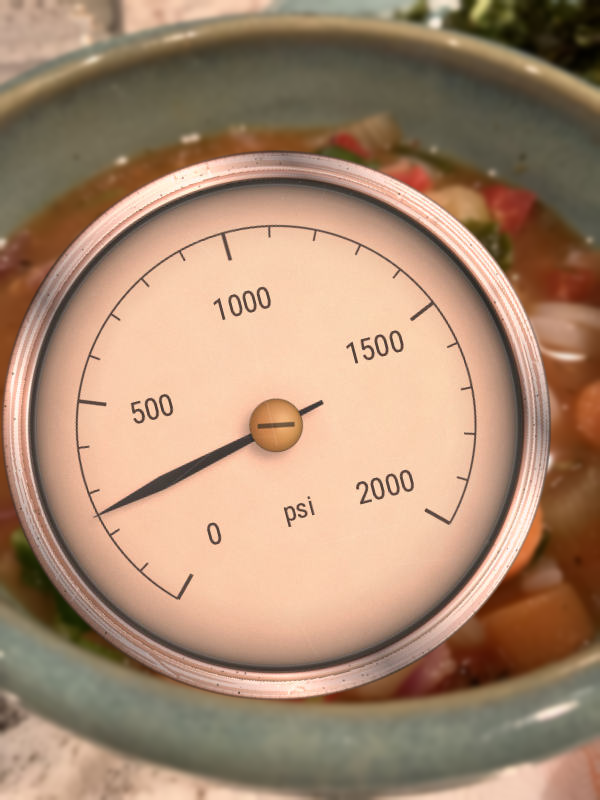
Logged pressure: 250 psi
